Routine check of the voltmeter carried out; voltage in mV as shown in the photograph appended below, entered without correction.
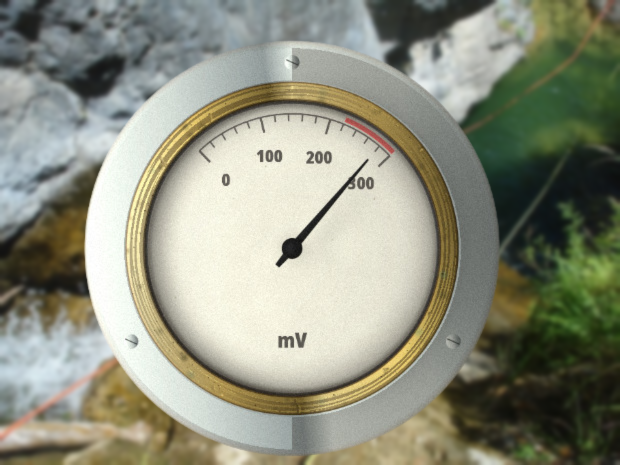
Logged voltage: 280 mV
